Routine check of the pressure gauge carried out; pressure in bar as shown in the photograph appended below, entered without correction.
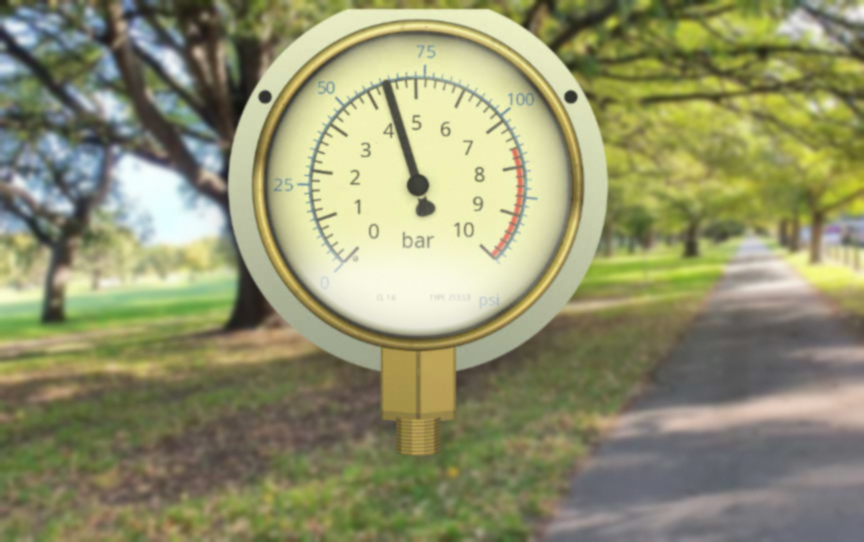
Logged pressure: 4.4 bar
